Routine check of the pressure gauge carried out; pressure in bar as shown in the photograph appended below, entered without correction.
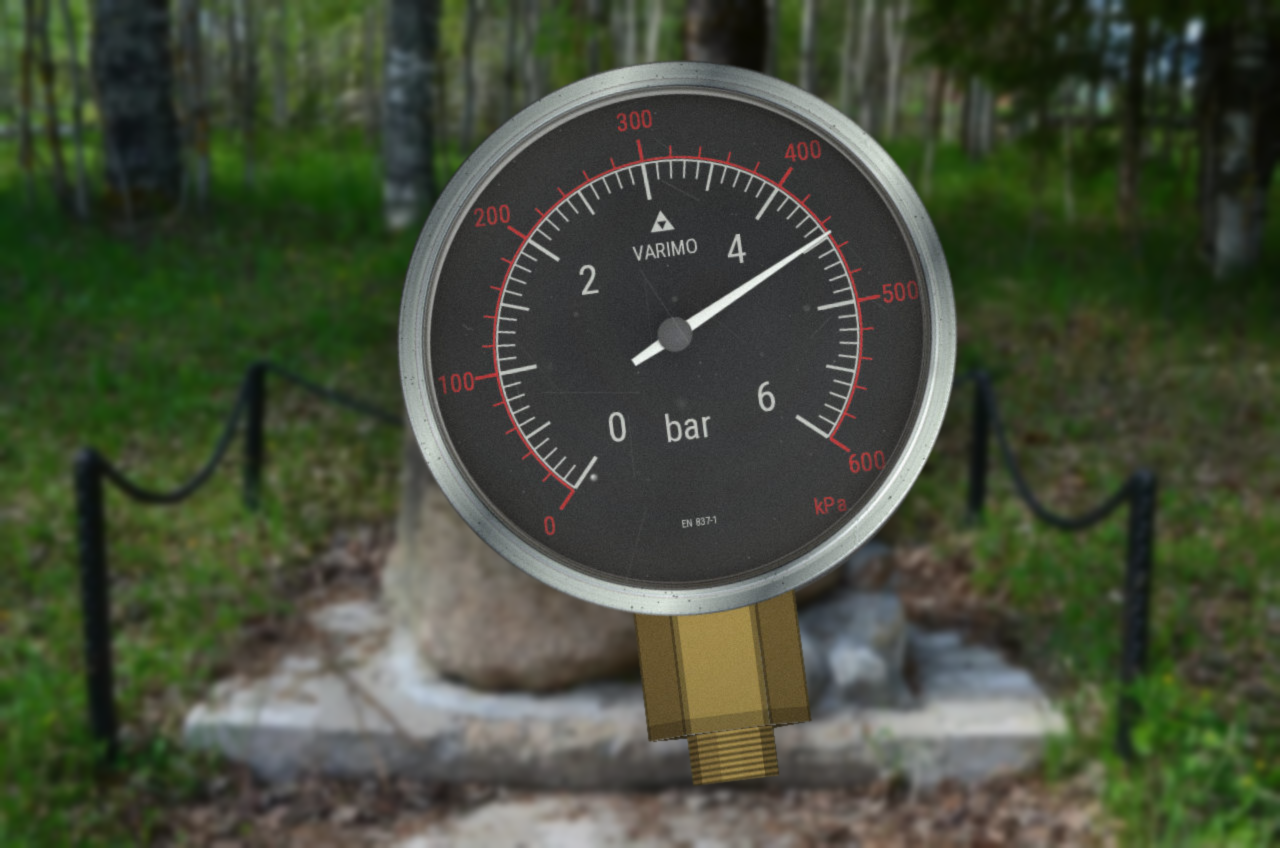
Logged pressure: 4.5 bar
